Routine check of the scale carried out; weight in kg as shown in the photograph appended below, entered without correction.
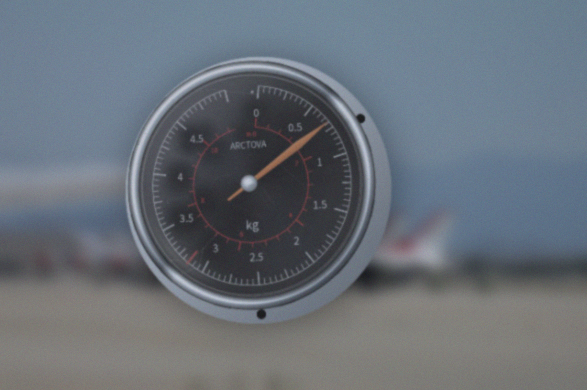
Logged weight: 0.7 kg
